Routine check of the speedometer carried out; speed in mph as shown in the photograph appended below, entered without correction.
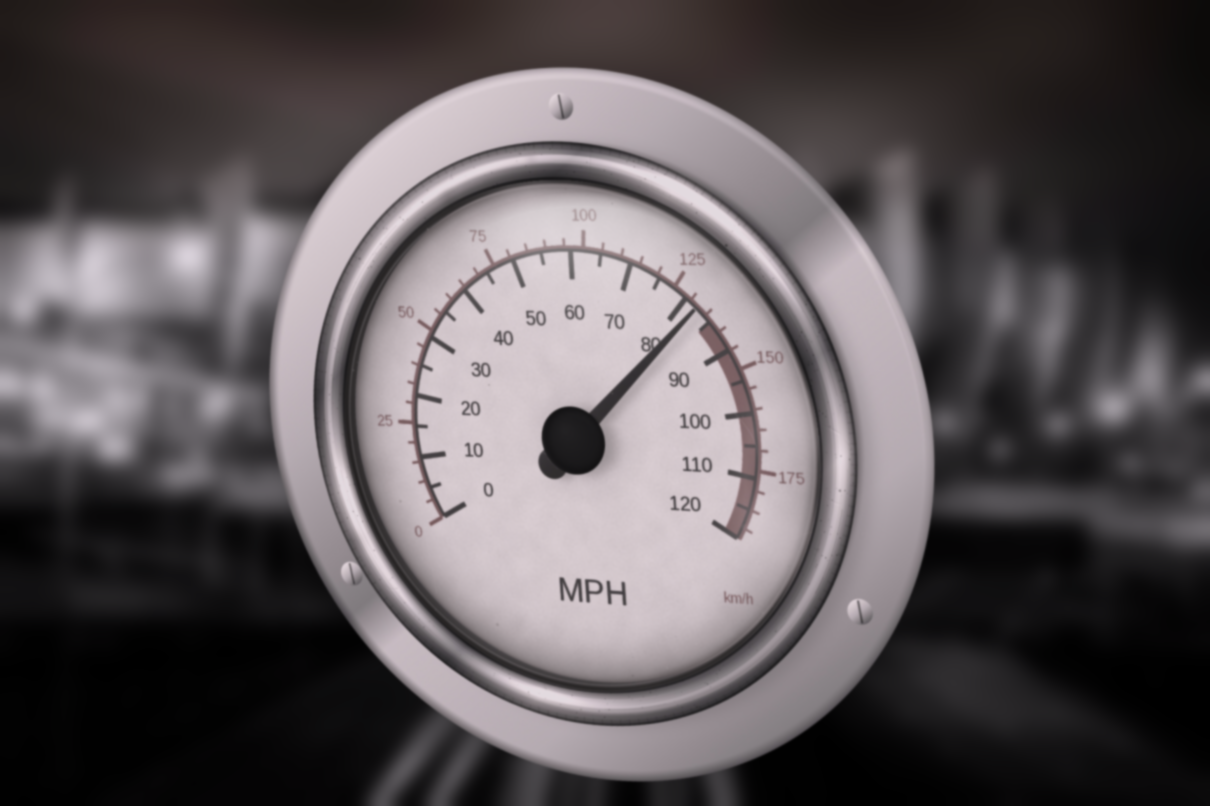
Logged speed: 82.5 mph
